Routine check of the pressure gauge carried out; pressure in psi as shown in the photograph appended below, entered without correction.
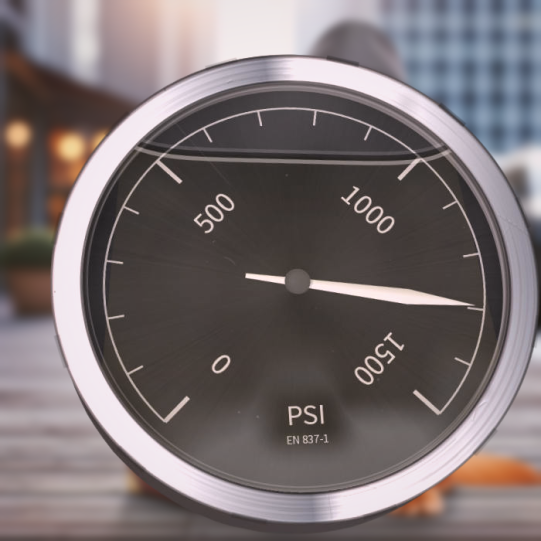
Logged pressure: 1300 psi
